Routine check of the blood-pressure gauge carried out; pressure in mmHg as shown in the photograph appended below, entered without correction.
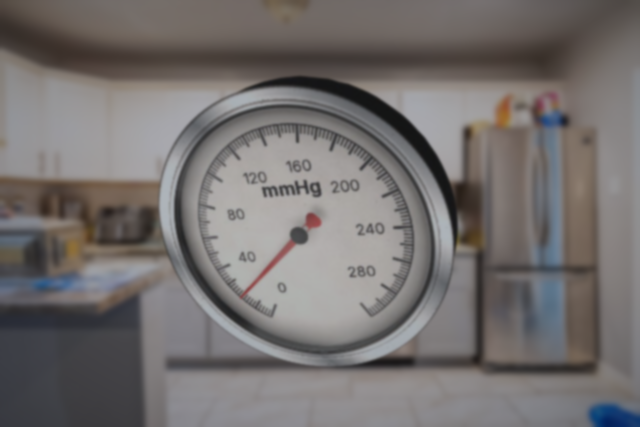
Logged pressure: 20 mmHg
